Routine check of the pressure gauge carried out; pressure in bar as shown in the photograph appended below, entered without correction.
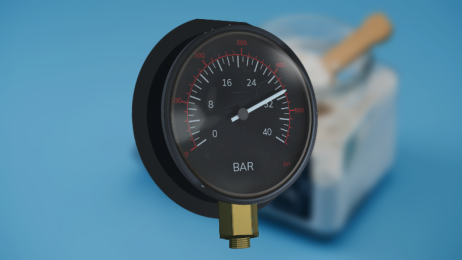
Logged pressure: 31 bar
